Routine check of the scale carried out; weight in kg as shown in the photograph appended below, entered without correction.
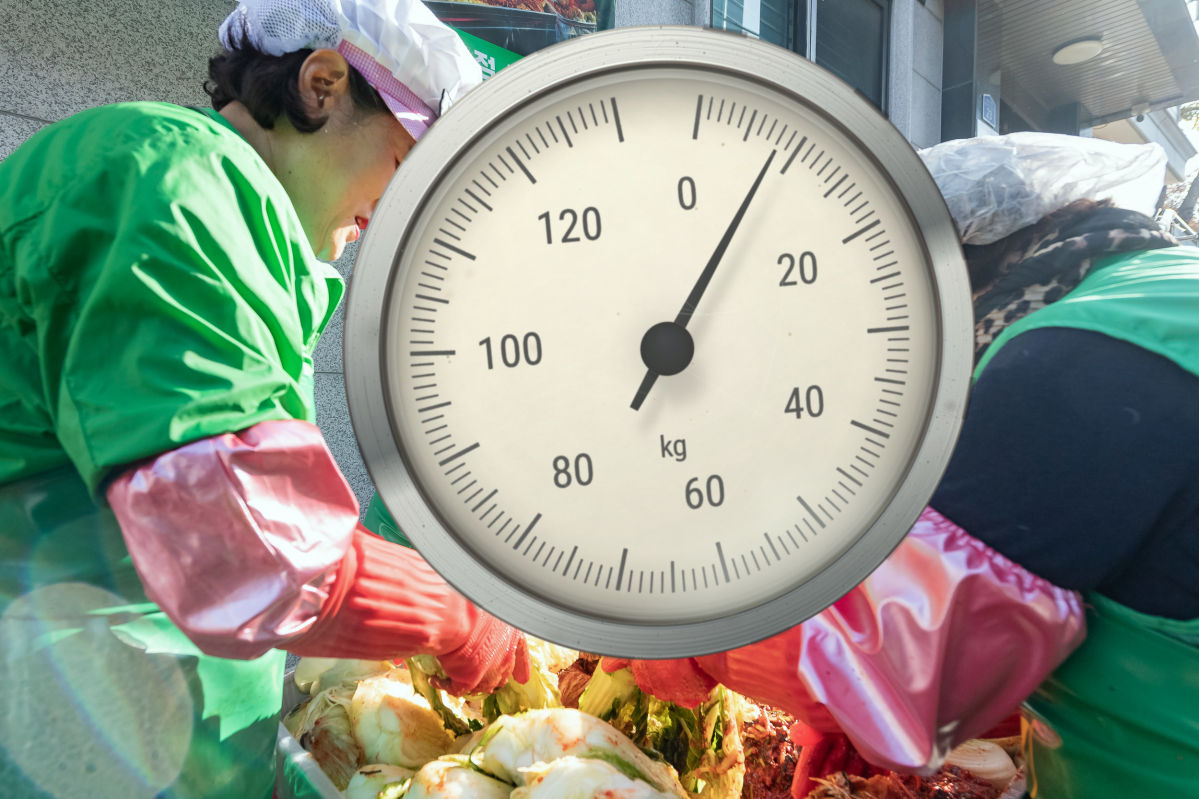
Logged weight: 8 kg
